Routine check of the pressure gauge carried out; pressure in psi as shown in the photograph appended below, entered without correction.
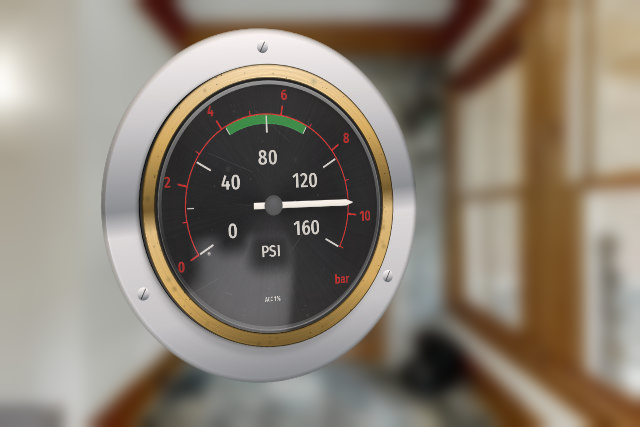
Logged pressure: 140 psi
